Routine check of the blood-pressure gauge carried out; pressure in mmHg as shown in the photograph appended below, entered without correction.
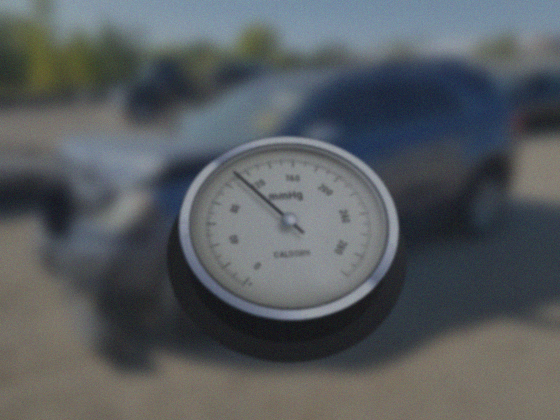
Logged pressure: 110 mmHg
